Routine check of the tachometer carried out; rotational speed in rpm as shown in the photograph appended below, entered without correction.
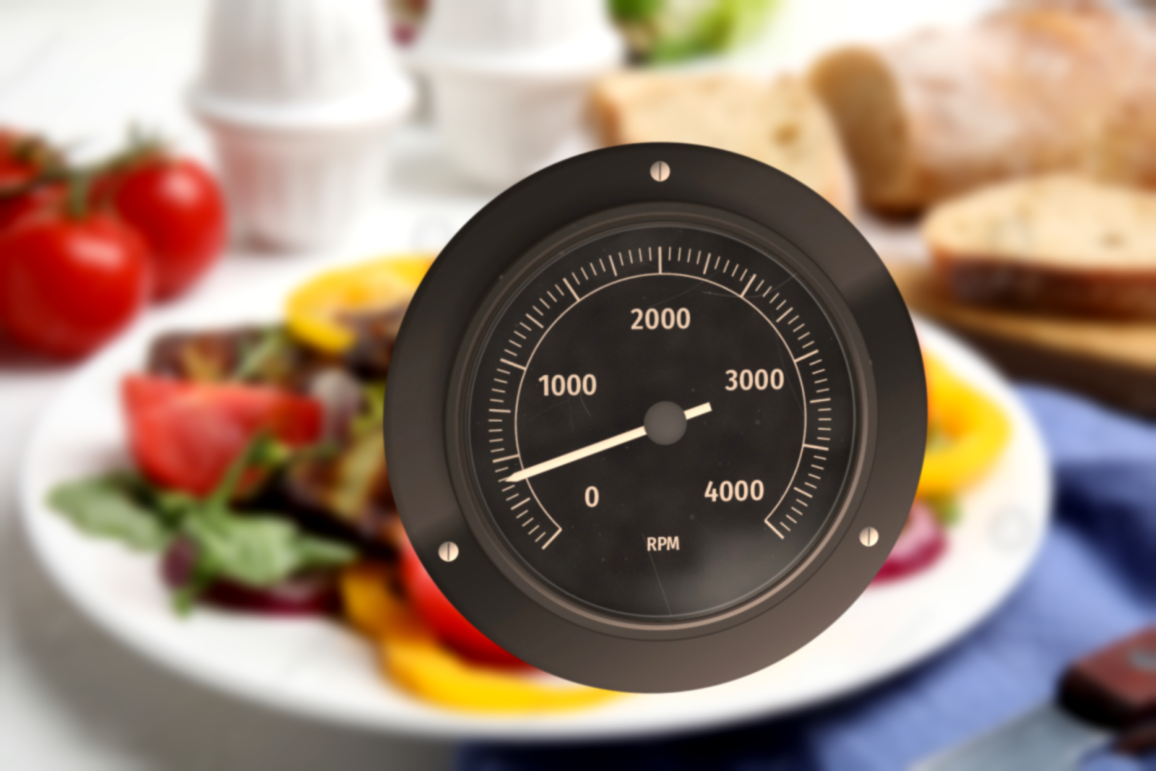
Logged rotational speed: 400 rpm
